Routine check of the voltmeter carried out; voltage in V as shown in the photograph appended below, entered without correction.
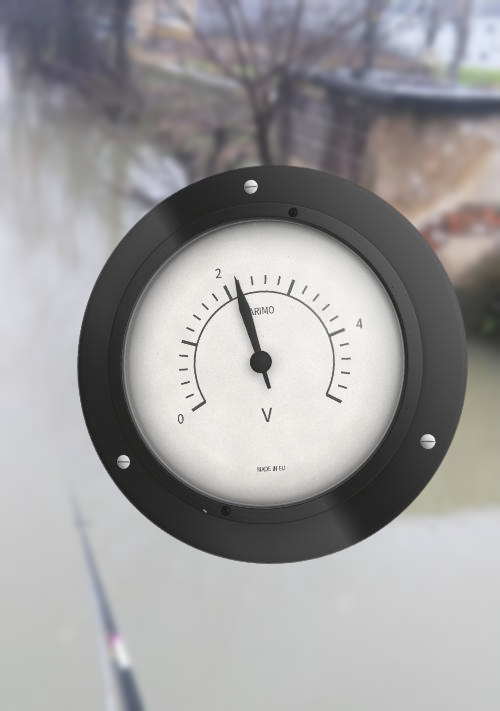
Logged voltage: 2.2 V
